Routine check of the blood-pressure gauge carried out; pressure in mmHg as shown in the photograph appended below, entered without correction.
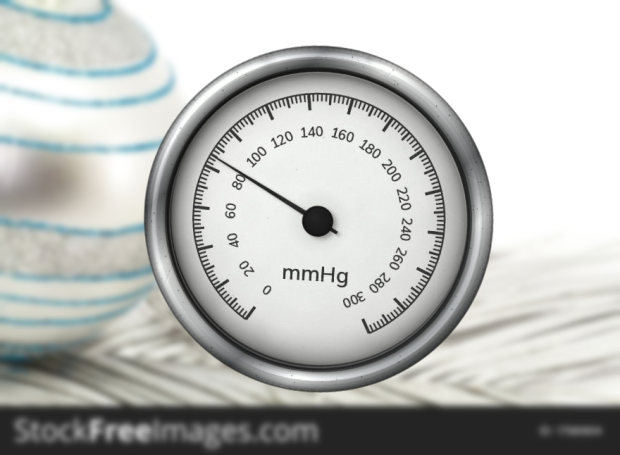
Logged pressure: 86 mmHg
